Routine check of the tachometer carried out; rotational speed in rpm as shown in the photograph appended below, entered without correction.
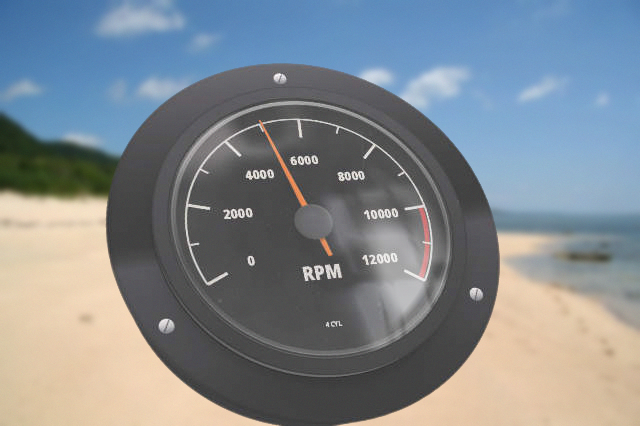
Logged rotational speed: 5000 rpm
